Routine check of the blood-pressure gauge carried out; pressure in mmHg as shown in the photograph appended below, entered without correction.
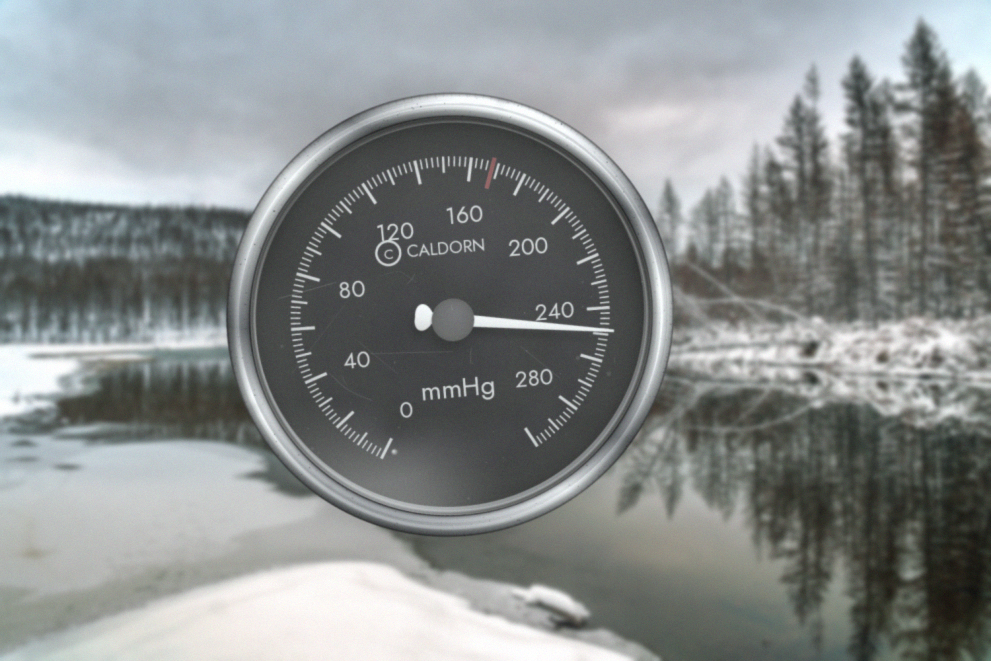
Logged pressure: 248 mmHg
